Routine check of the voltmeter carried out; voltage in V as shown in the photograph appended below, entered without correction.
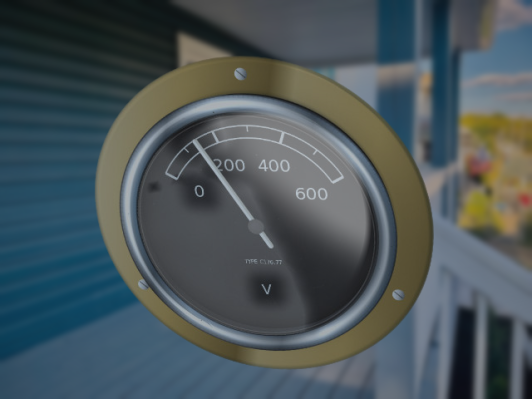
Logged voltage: 150 V
